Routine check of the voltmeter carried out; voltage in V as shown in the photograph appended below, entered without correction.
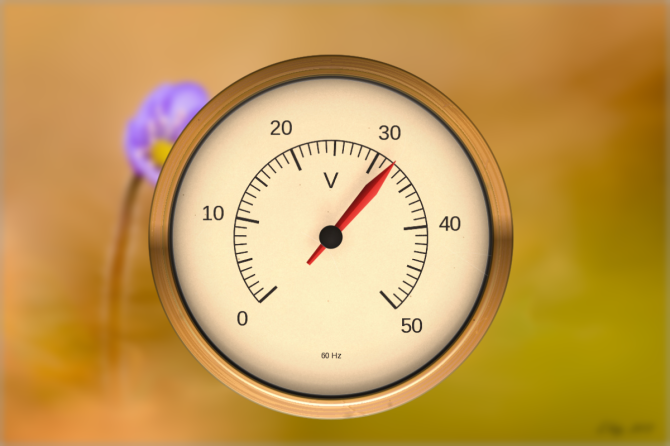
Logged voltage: 32 V
